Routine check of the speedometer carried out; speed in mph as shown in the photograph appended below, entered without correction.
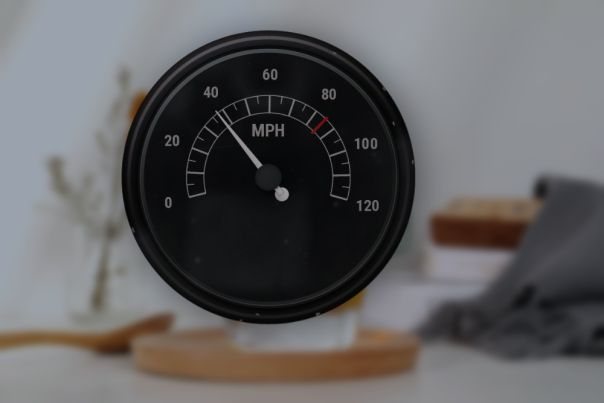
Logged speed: 37.5 mph
